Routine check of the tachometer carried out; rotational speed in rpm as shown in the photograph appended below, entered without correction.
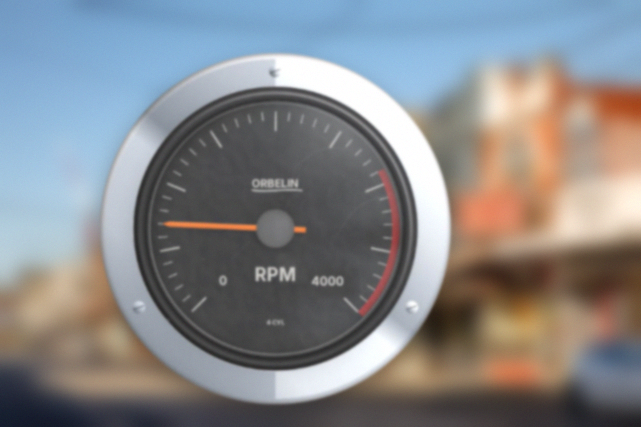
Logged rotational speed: 700 rpm
